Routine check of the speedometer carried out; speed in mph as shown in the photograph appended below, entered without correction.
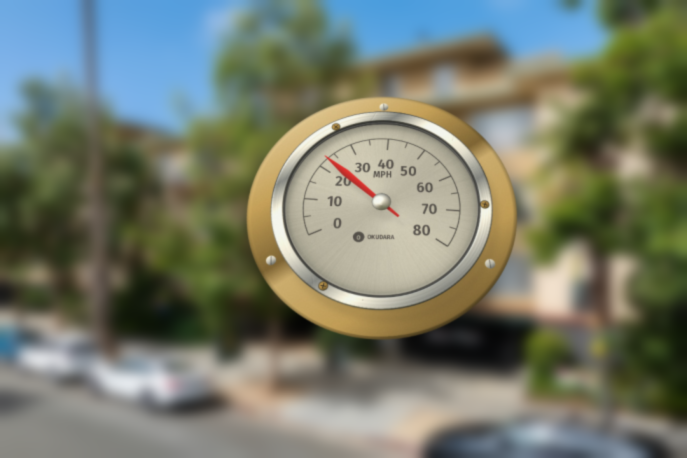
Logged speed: 22.5 mph
